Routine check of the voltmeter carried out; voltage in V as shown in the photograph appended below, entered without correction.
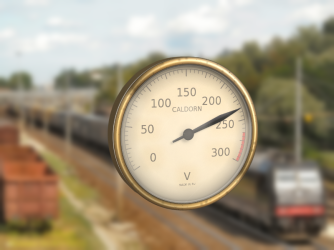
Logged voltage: 235 V
